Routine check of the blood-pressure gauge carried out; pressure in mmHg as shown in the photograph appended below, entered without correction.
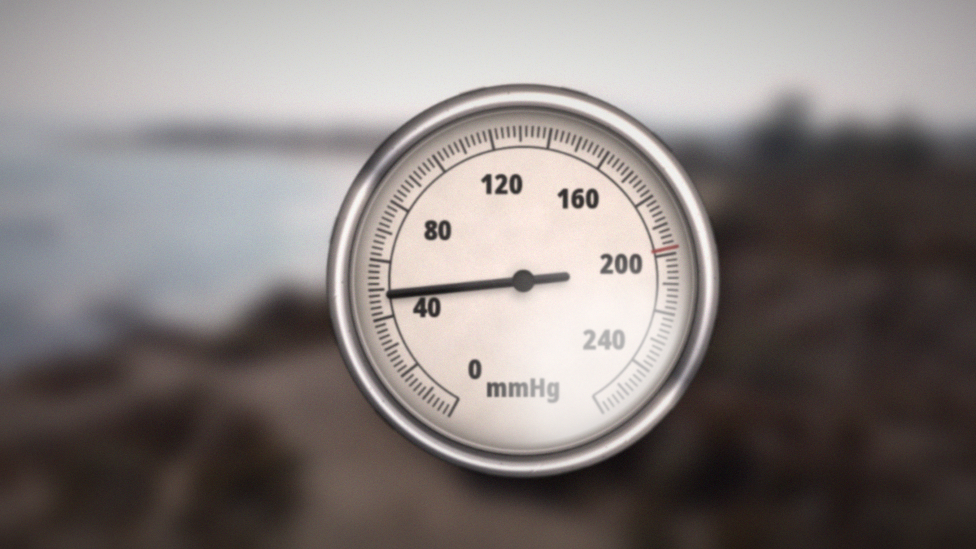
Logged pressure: 48 mmHg
